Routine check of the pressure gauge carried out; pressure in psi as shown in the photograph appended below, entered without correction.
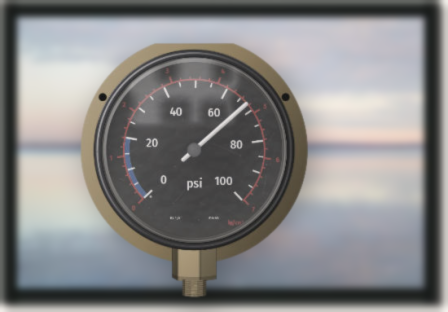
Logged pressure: 67.5 psi
